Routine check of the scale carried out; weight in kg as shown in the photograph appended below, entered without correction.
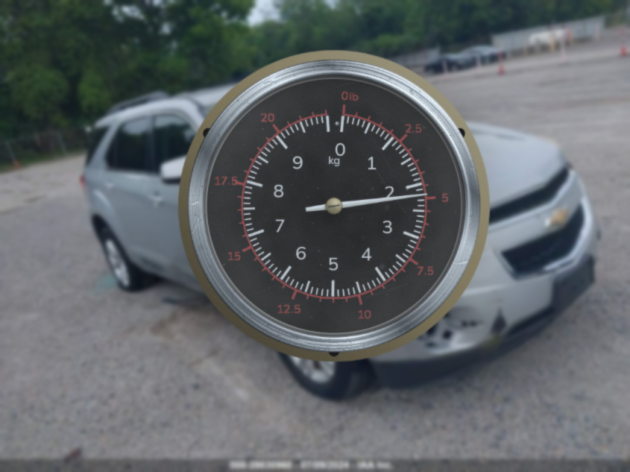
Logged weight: 2.2 kg
